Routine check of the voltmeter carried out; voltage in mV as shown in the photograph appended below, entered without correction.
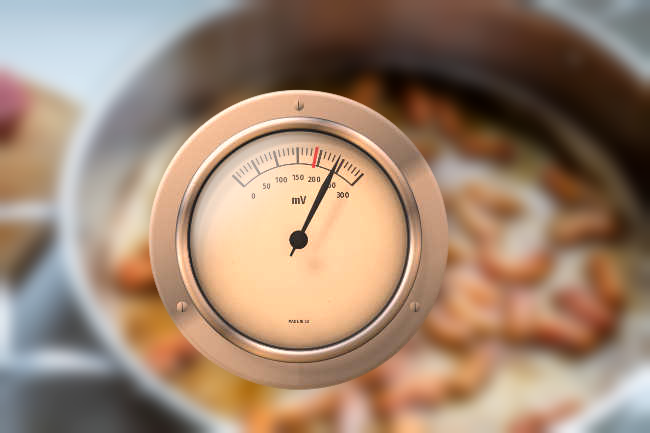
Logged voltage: 240 mV
